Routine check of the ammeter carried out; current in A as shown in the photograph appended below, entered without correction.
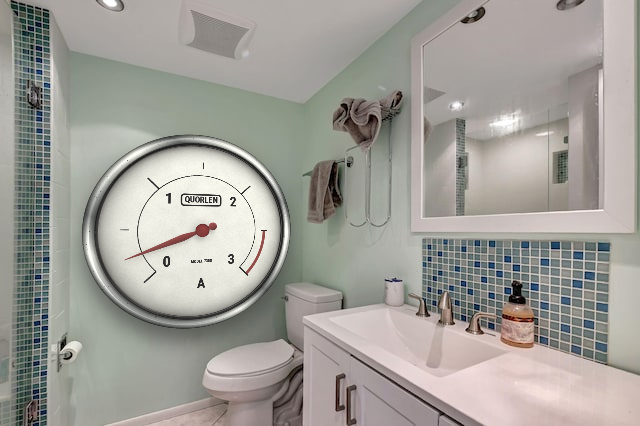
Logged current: 0.25 A
